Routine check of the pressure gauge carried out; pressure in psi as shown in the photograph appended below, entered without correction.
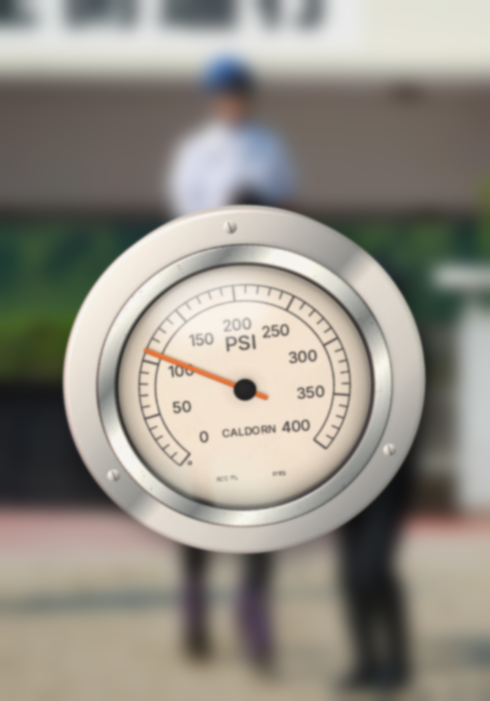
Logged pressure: 110 psi
